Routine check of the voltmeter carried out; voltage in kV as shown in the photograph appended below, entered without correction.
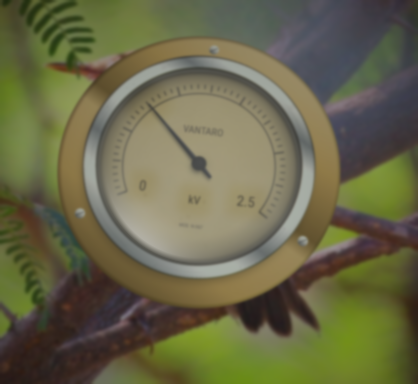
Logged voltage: 0.75 kV
